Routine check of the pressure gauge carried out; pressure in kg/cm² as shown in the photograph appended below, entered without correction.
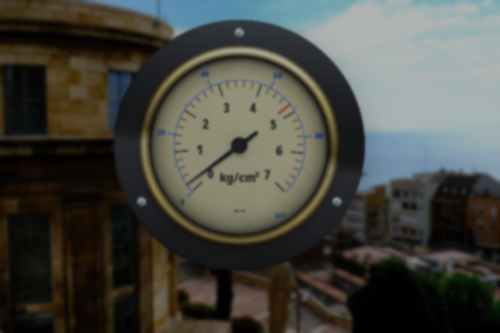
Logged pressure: 0.2 kg/cm²
